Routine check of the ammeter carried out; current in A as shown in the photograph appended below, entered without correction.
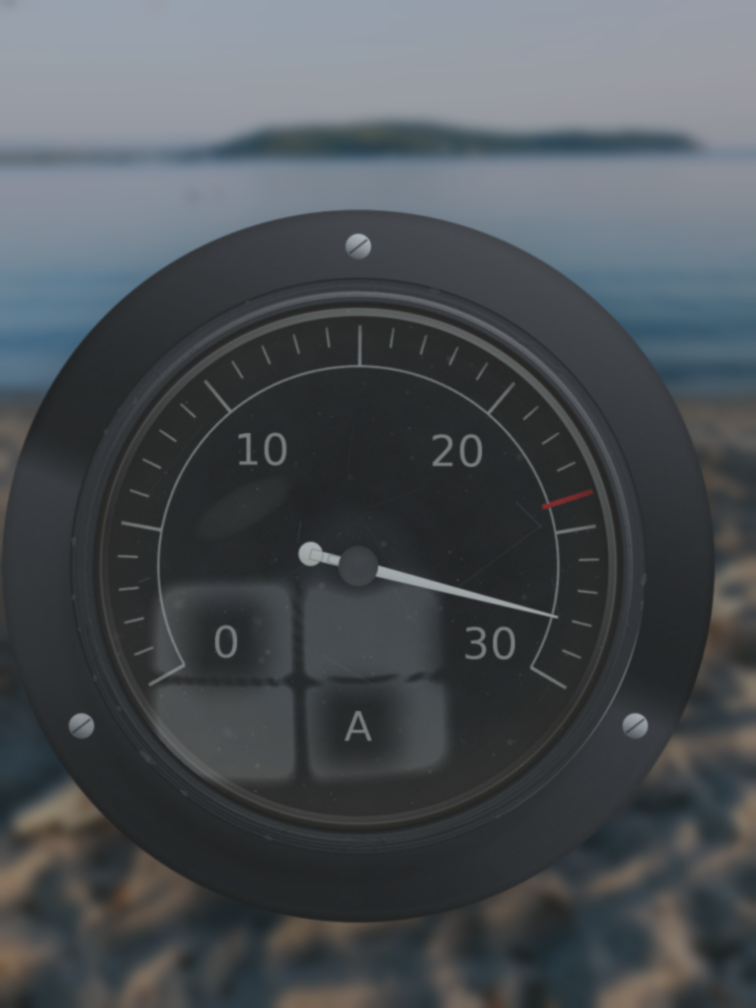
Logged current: 28 A
